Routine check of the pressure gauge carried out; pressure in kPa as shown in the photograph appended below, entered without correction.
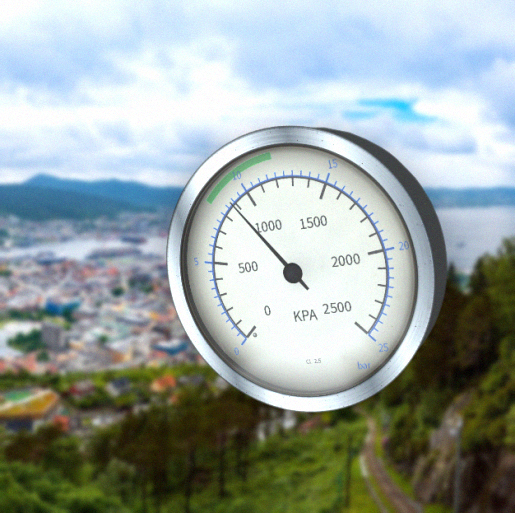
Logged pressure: 900 kPa
